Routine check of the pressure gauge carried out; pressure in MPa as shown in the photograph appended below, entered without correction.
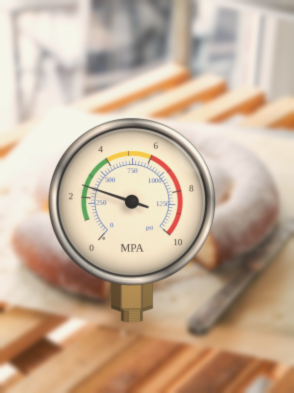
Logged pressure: 2.5 MPa
